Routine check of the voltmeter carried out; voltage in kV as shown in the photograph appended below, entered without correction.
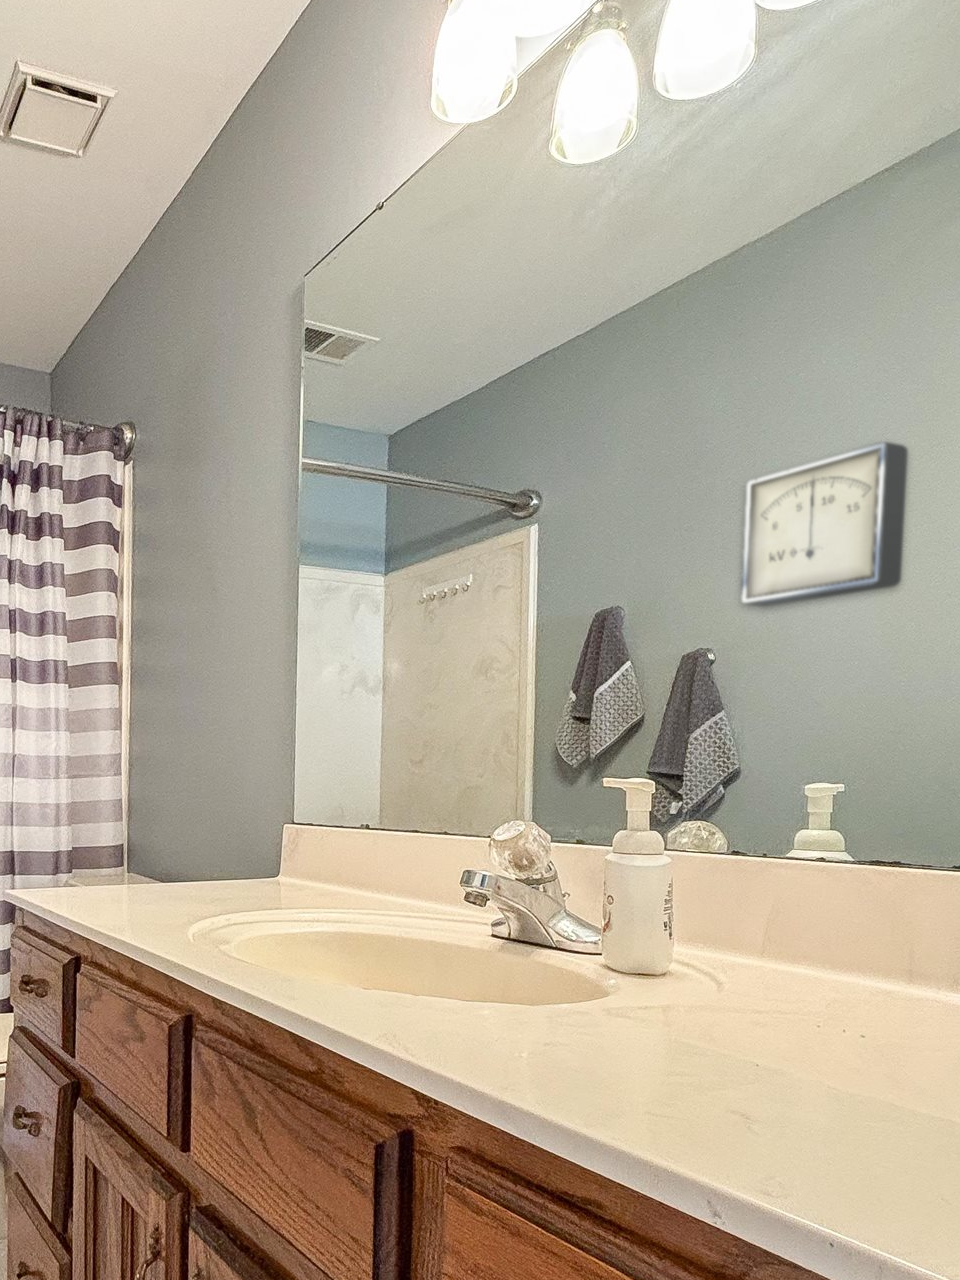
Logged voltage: 7.5 kV
